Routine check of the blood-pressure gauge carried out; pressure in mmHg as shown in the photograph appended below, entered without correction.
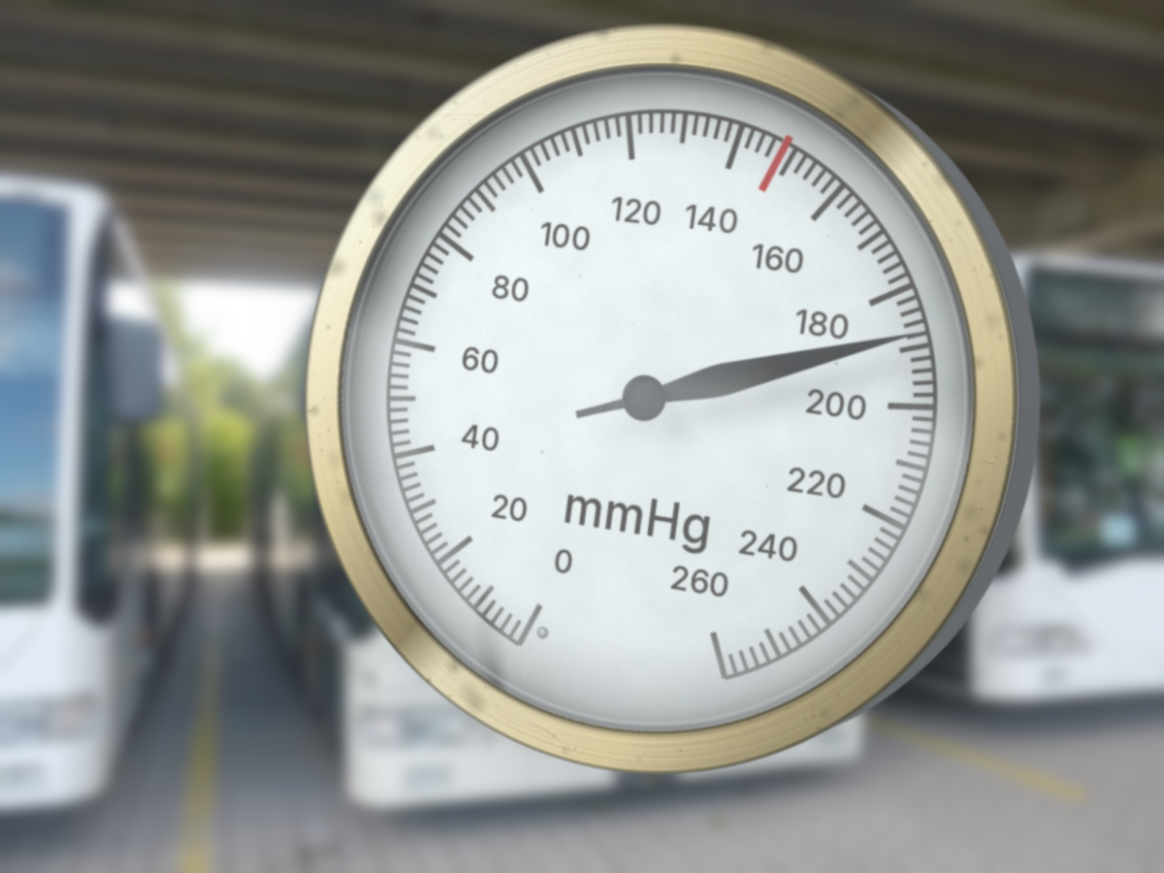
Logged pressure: 188 mmHg
